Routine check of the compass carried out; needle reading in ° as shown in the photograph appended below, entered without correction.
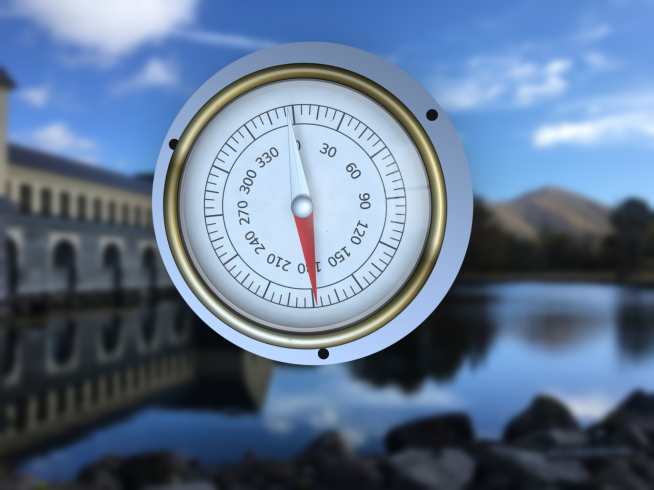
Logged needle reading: 177.5 °
